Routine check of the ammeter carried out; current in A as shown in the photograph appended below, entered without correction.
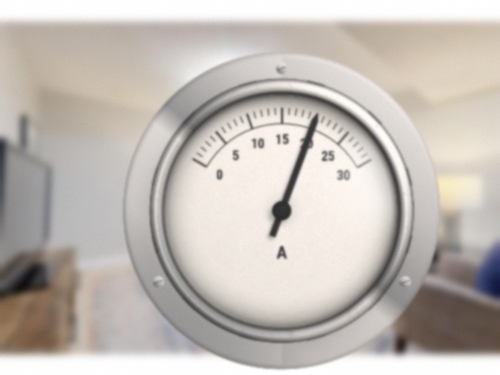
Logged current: 20 A
